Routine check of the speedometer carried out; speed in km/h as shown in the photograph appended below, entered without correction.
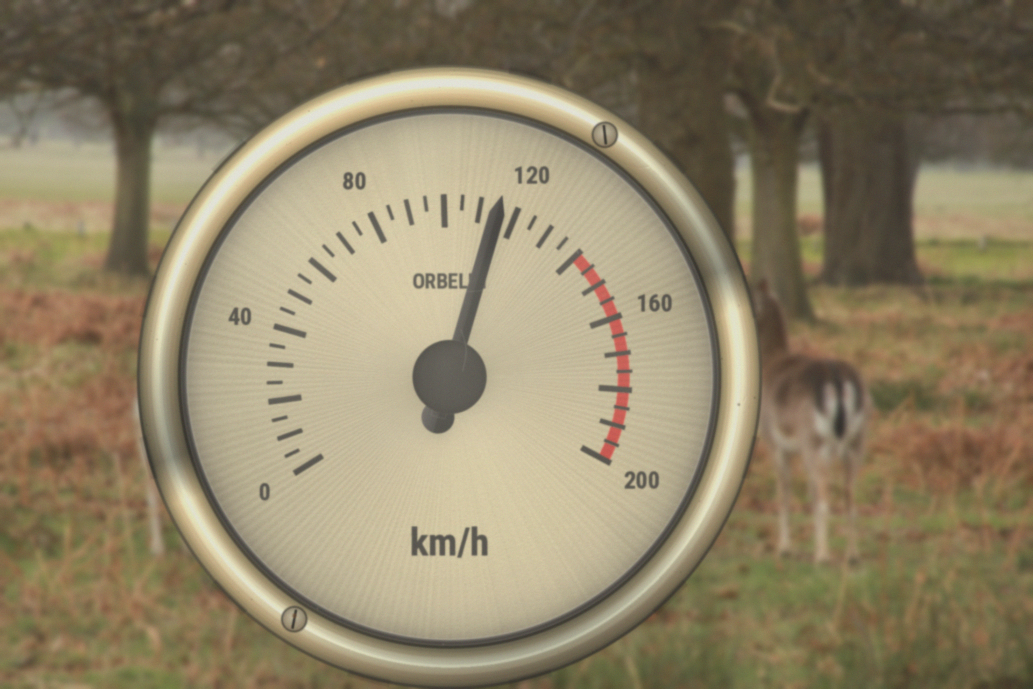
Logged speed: 115 km/h
